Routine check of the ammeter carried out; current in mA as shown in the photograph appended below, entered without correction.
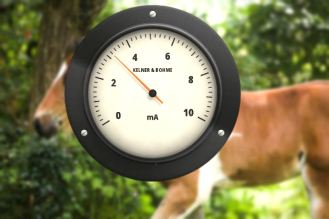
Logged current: 3.2 mA
